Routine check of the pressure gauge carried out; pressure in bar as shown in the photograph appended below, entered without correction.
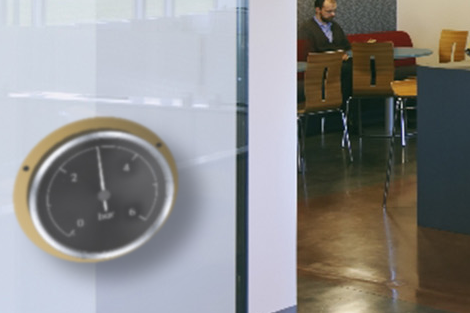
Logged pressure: 3 bar
